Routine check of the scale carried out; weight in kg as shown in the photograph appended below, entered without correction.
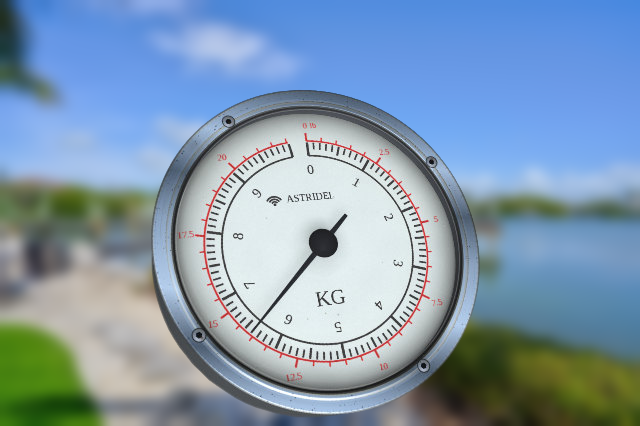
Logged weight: 6.4 kg
